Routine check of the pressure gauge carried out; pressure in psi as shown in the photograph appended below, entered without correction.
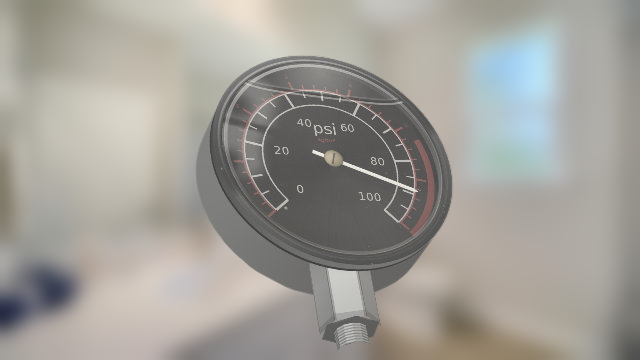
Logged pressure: 90 psi
